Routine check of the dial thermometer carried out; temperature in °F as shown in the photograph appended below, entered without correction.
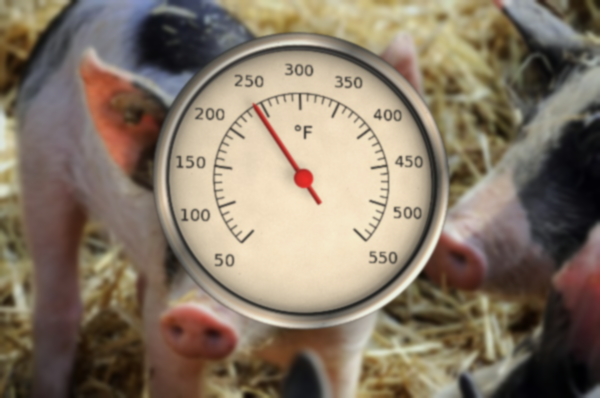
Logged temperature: 240 °F
